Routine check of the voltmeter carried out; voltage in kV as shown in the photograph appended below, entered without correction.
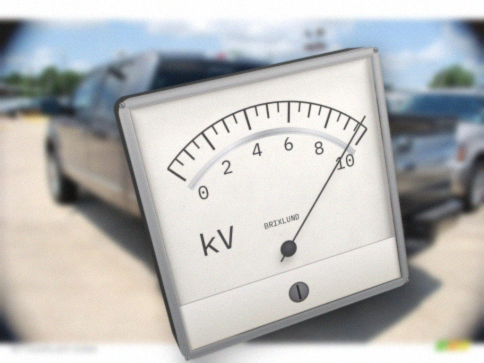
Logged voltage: 9.5 kV
